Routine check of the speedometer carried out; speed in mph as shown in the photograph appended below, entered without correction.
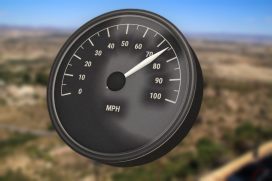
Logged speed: 75 mph
